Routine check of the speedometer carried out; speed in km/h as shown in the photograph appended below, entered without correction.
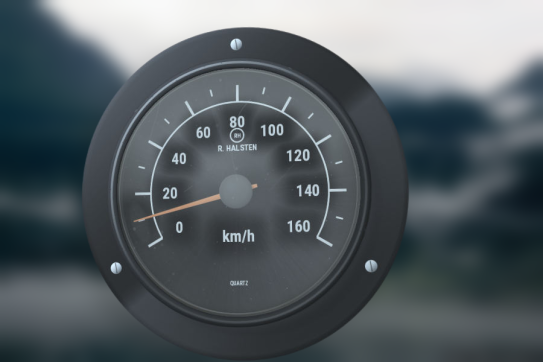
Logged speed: 10 km/h
